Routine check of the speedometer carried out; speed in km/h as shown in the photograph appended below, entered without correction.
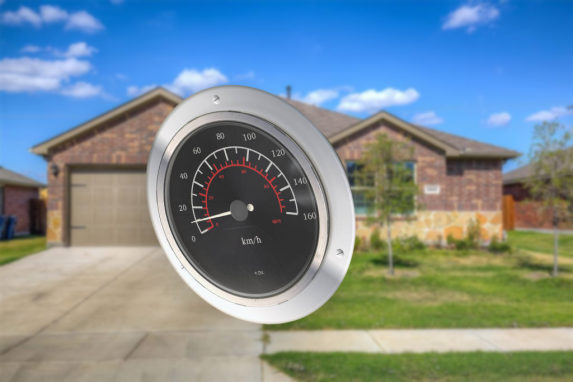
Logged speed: 10 km/h
